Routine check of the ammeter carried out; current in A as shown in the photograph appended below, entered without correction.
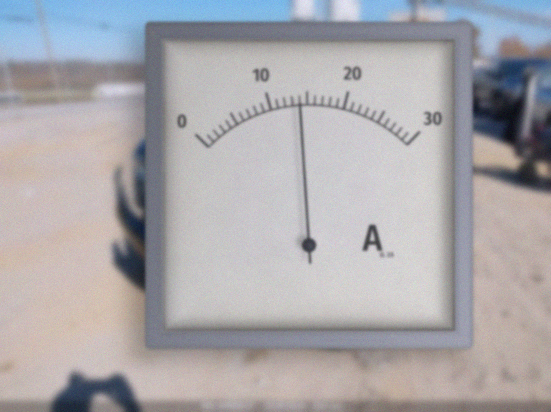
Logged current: 14 A
